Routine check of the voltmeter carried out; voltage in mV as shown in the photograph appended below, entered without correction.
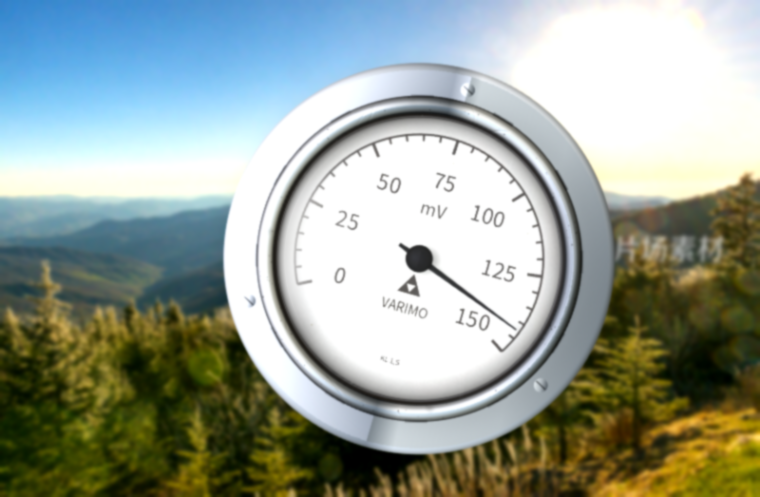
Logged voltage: 142.5 mV
